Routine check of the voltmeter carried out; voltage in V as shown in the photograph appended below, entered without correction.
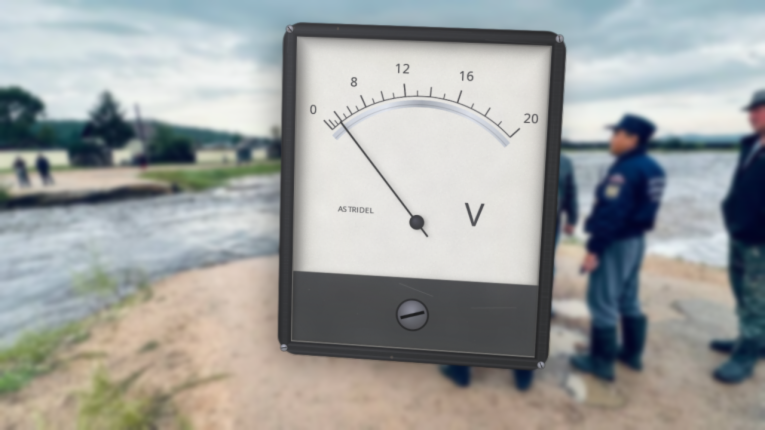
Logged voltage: 4 V
